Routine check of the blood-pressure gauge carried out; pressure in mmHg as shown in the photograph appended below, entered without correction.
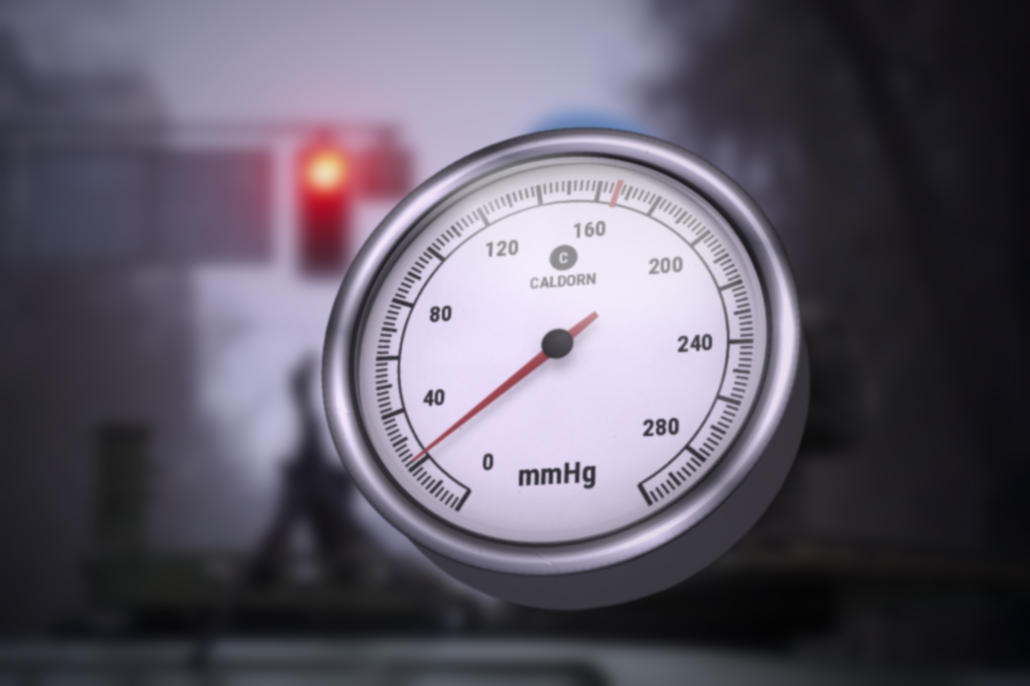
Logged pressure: 20 mmHg
